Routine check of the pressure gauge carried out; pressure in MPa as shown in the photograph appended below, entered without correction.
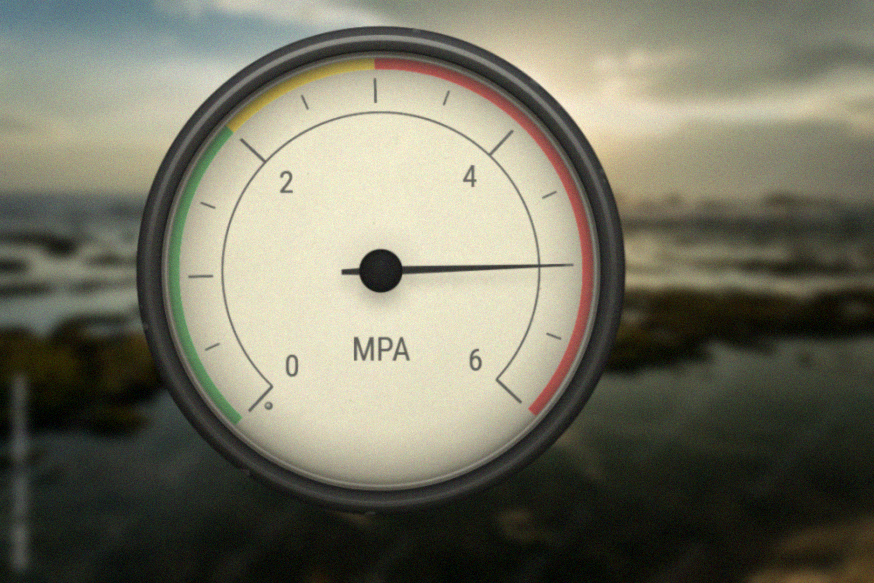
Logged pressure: 5 MPa
